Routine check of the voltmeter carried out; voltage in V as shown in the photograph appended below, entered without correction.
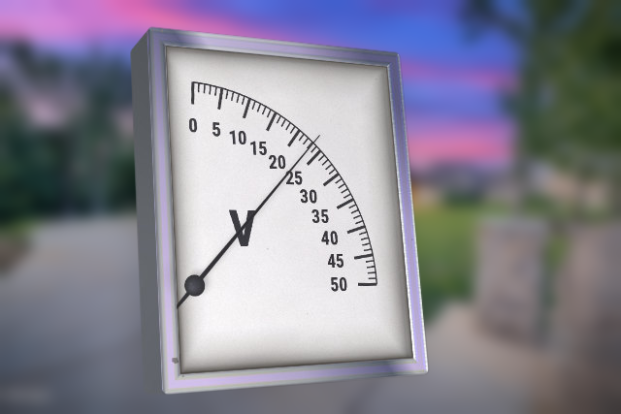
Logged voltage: 23 V
